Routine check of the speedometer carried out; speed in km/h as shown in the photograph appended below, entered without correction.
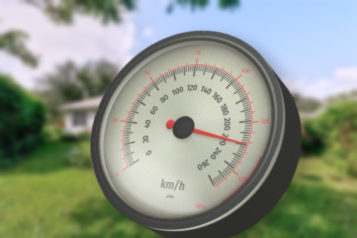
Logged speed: 220 km/h
